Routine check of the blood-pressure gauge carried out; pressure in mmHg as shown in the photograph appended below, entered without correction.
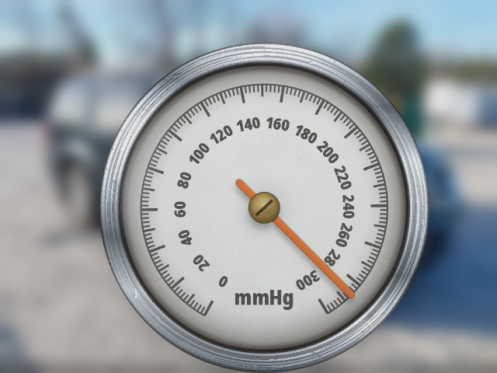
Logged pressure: 286 mmHg
